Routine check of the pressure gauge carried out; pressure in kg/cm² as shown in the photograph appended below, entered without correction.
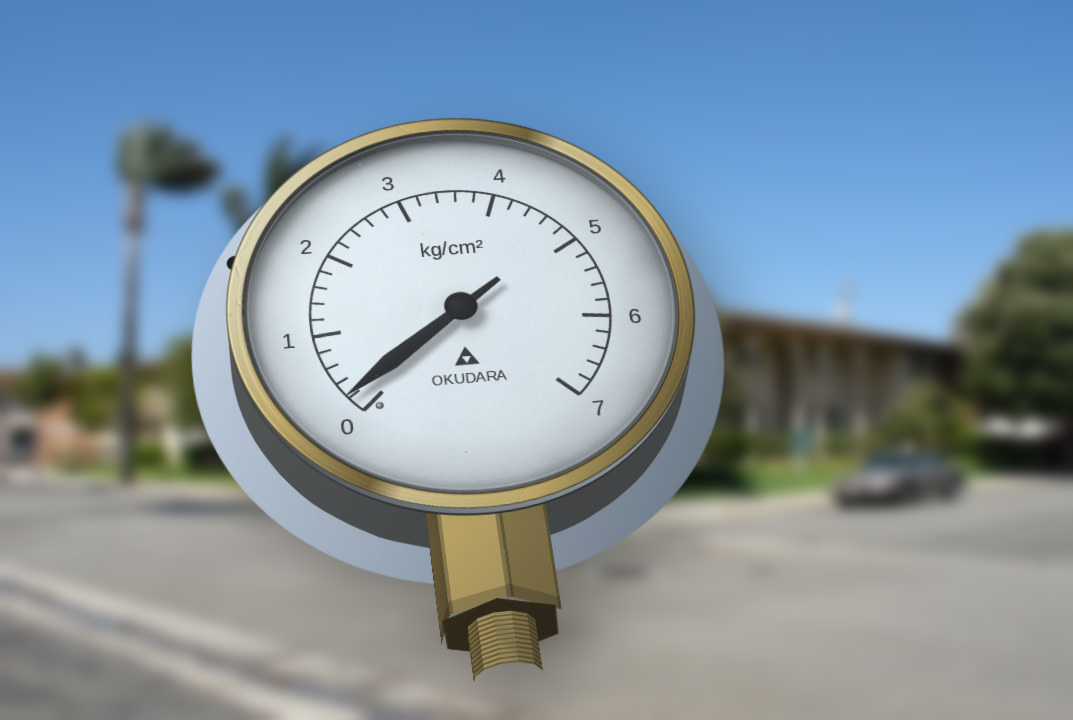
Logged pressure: 0.2 kg/cm²
